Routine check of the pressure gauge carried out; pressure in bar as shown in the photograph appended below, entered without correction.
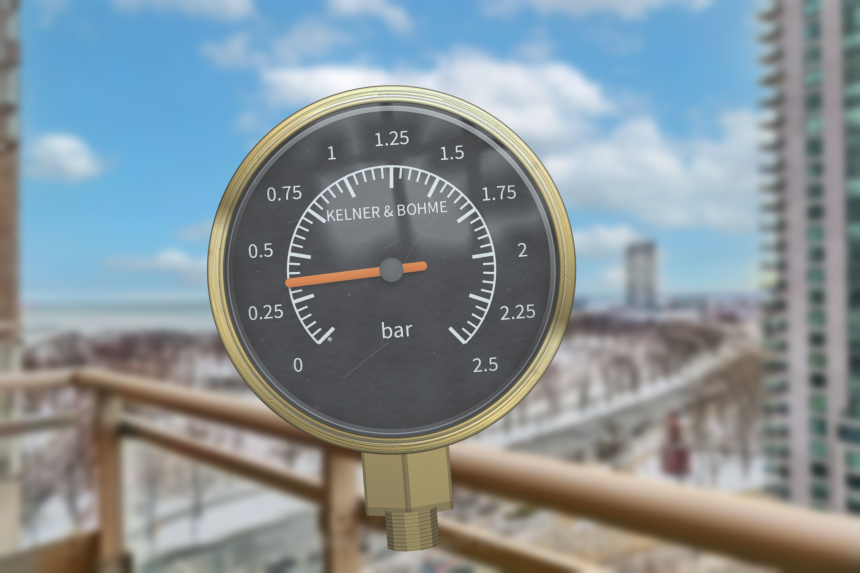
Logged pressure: 0.35 bar
